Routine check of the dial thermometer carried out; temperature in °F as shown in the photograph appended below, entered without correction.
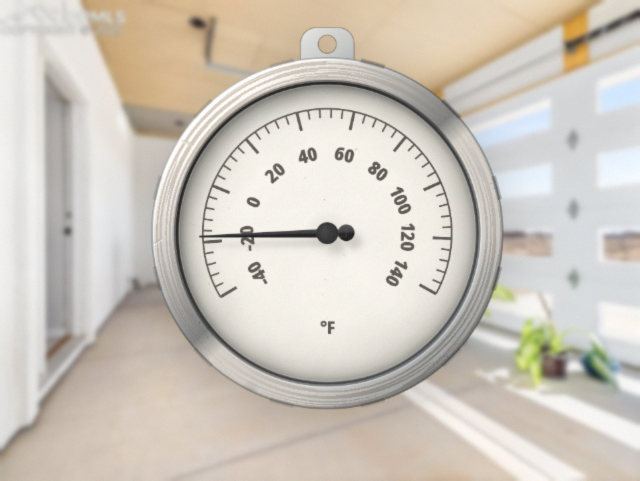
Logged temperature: -18 °F
